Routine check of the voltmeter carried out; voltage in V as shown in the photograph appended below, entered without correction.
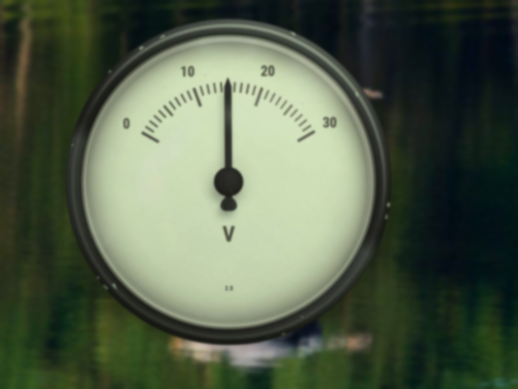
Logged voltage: 15 V
